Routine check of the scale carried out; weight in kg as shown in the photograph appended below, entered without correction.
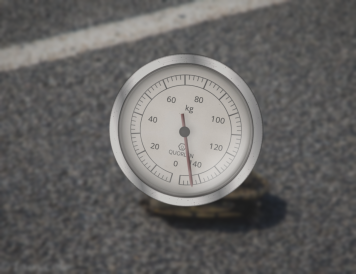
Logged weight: 144 kg
